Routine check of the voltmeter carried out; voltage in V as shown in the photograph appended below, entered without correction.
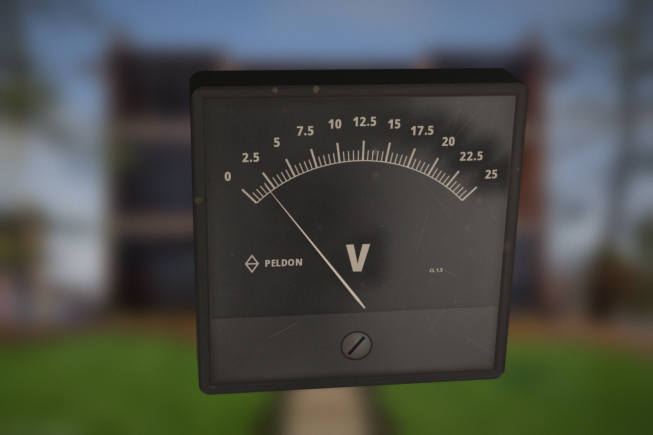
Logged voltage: 2 V
